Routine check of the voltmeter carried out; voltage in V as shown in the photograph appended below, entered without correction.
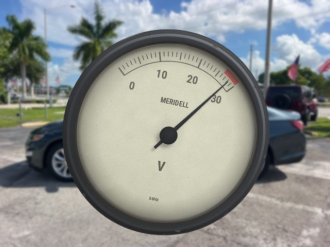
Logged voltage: 28 V
